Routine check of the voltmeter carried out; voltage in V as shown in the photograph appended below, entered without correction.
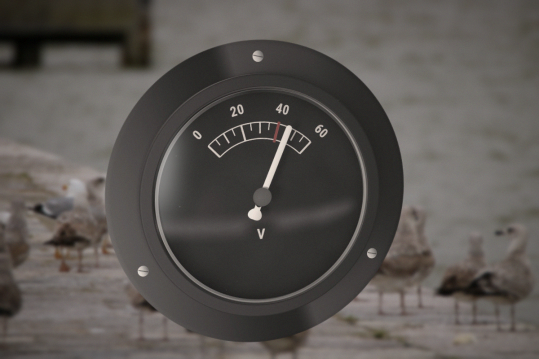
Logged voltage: 45 V
